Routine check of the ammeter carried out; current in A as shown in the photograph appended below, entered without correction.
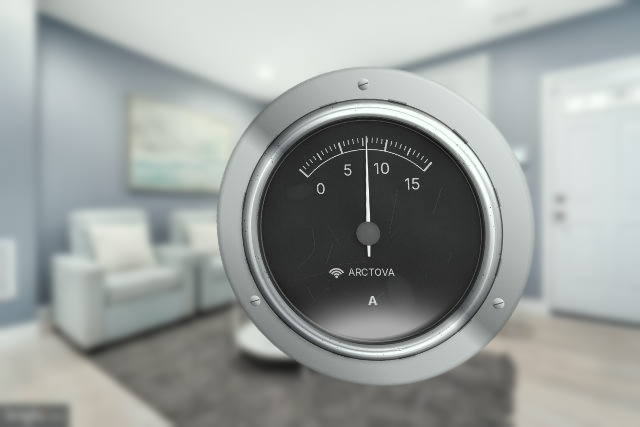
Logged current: 8 A
